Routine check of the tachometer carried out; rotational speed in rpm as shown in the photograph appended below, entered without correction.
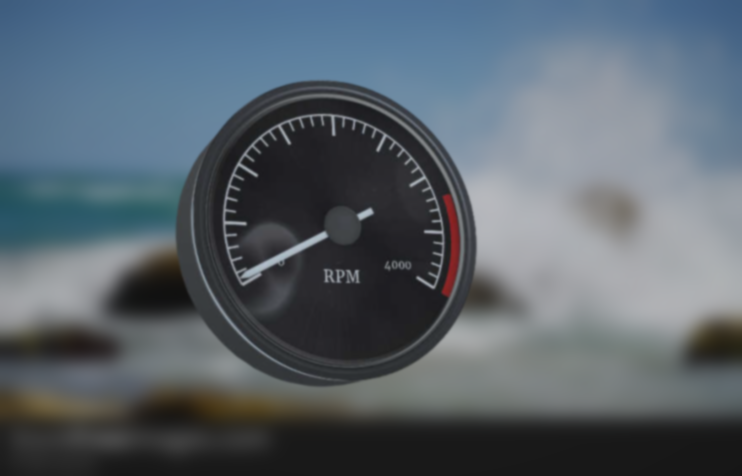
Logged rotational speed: 50 rpm
